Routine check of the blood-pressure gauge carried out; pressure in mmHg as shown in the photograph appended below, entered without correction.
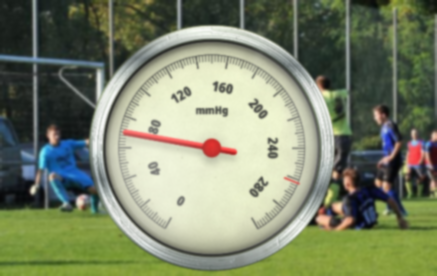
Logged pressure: 70 mmHg
